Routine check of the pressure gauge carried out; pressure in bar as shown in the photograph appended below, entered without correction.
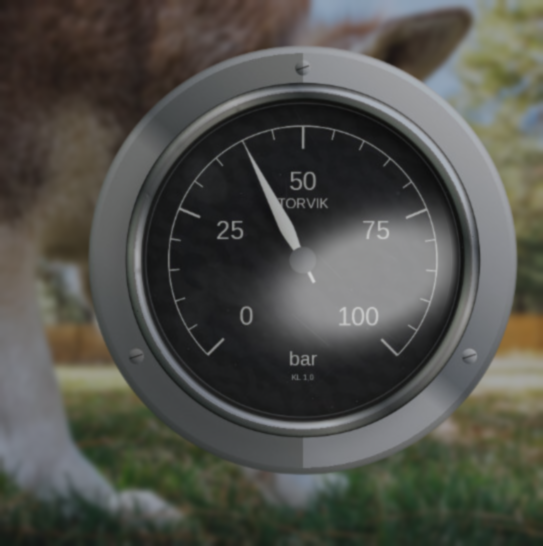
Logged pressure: 40 bar
